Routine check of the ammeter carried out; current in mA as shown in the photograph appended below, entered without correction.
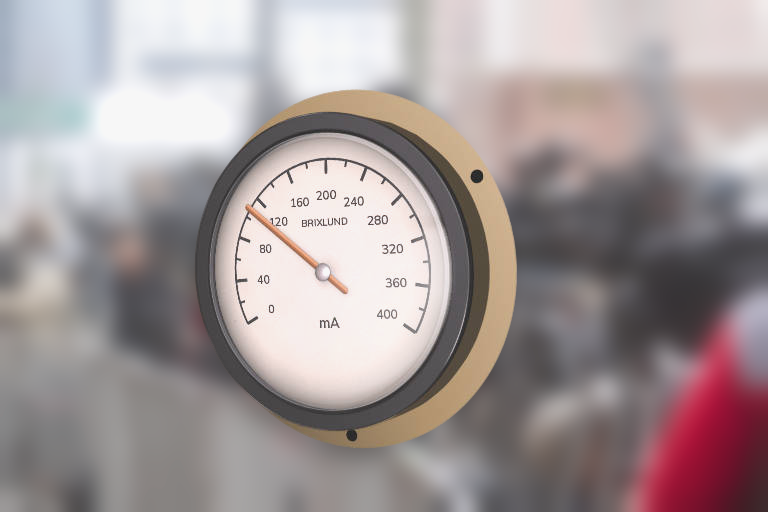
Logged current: 110 mA
